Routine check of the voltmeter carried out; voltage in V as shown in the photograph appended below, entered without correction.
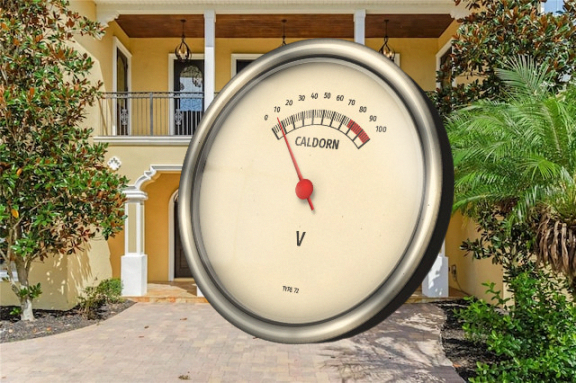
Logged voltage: 10 V
